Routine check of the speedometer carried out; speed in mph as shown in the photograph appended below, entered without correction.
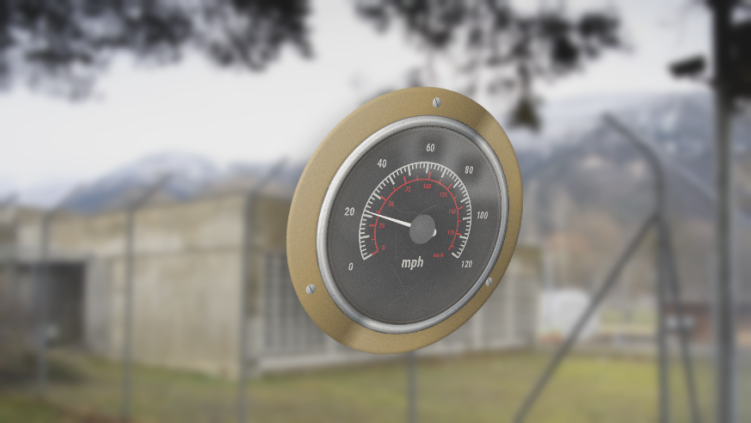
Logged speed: 22 mph
